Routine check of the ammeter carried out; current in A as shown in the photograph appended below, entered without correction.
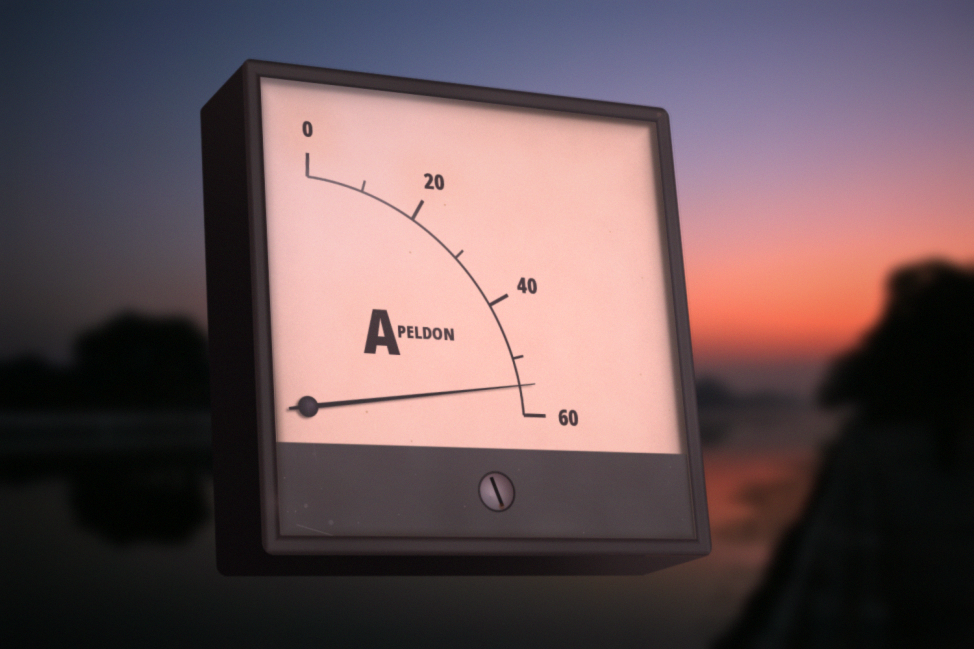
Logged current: 55 A
